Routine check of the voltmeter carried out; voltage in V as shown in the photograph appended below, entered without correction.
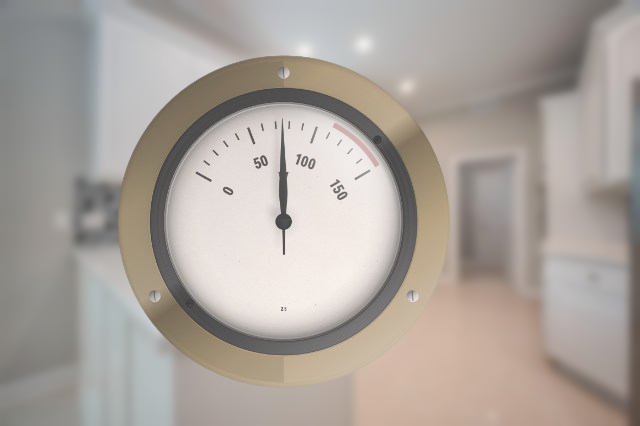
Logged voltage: 75 V
